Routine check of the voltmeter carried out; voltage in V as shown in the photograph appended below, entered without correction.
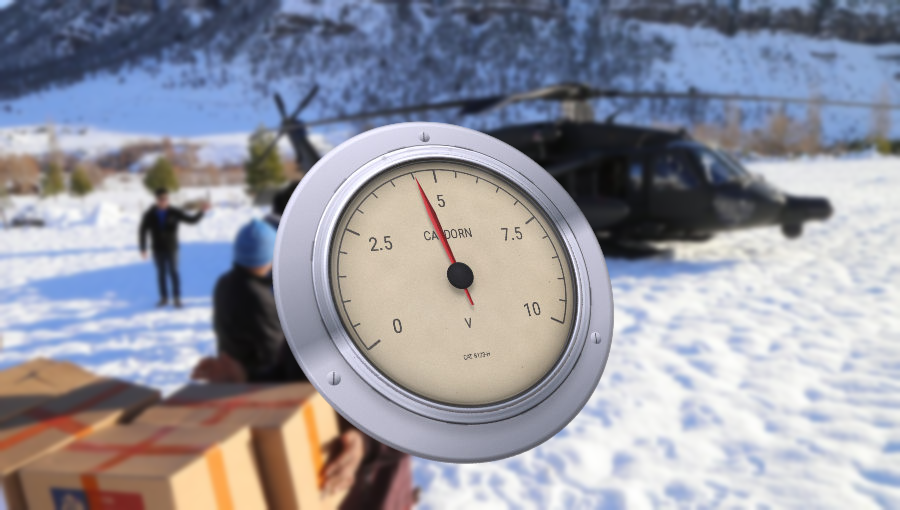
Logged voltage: 4.5 V
